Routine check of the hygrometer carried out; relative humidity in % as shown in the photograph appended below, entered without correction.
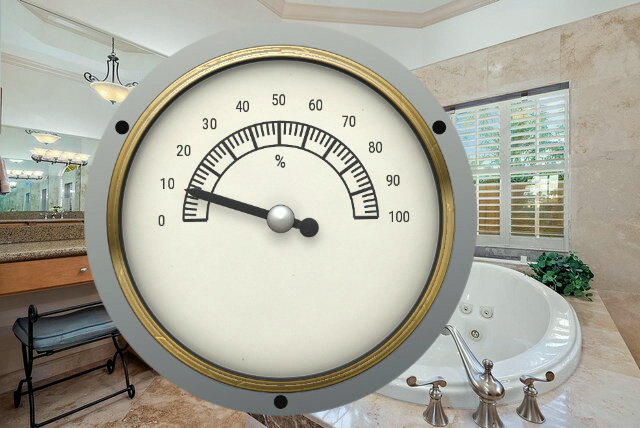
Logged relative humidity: 10 %
